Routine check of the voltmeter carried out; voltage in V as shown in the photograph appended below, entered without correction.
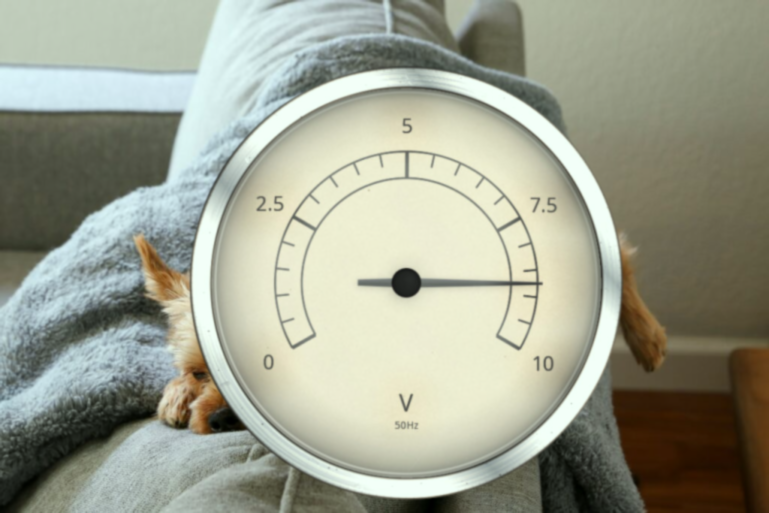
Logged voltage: 8.75 V
